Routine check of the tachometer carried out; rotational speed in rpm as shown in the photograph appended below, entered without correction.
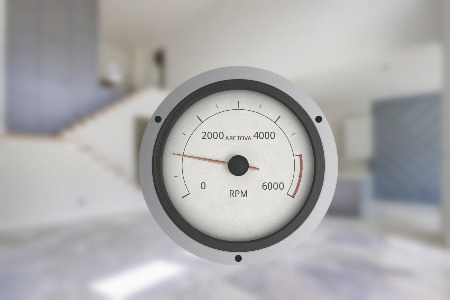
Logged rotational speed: 1000 rpm
